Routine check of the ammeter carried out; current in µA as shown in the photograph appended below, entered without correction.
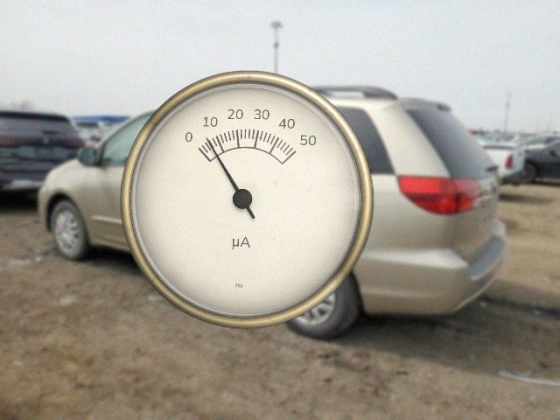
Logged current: 6 µA
